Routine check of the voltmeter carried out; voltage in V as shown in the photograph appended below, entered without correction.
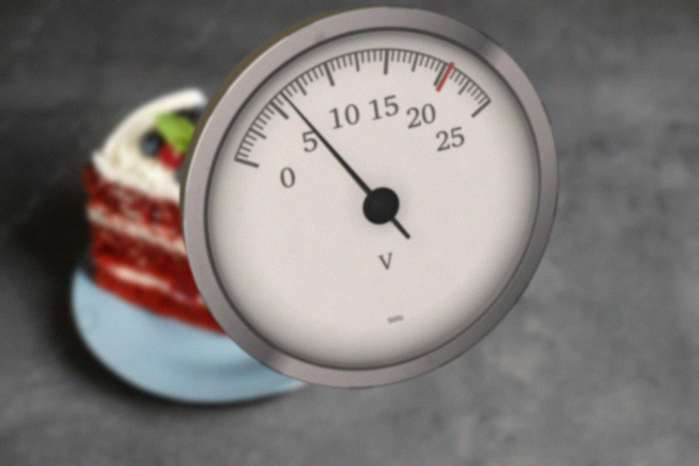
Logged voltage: 6 V
